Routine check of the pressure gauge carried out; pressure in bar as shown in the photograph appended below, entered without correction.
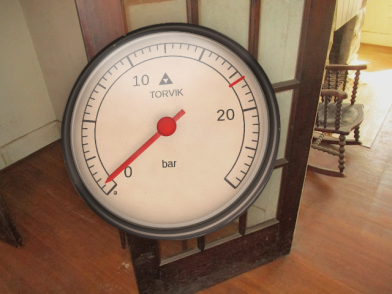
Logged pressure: 0.5 bar
